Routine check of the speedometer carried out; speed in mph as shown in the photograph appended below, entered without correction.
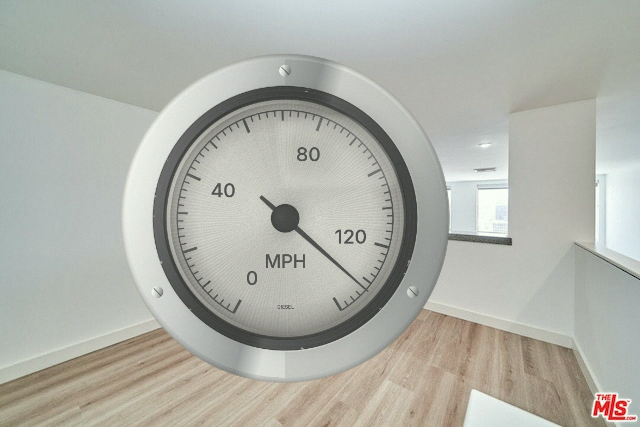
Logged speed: 132 mph
